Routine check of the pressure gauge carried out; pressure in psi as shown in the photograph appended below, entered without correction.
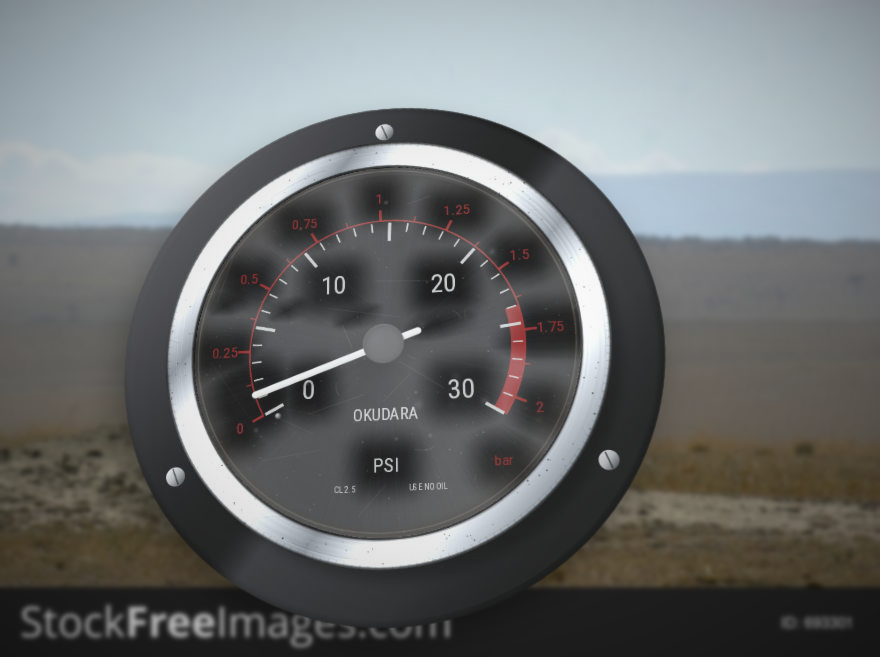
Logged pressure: 1 psi
